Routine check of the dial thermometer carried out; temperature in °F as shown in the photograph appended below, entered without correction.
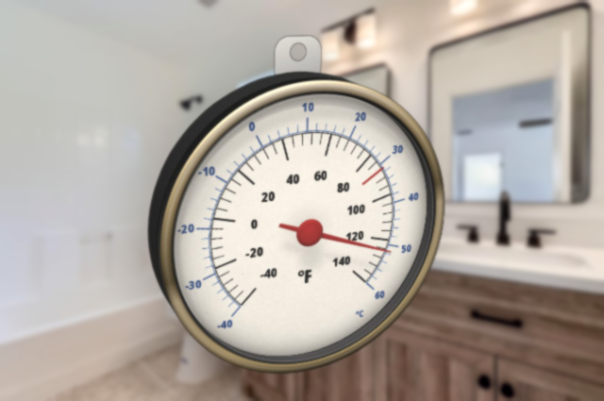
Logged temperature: 124 °F
